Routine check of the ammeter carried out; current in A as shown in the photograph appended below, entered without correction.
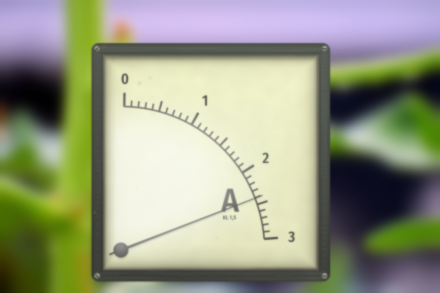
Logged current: 2.4 A
